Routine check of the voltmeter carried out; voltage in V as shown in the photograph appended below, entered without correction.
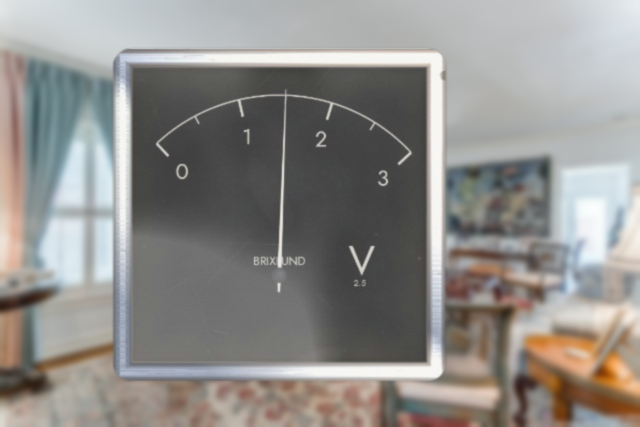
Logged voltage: 1.5 V
